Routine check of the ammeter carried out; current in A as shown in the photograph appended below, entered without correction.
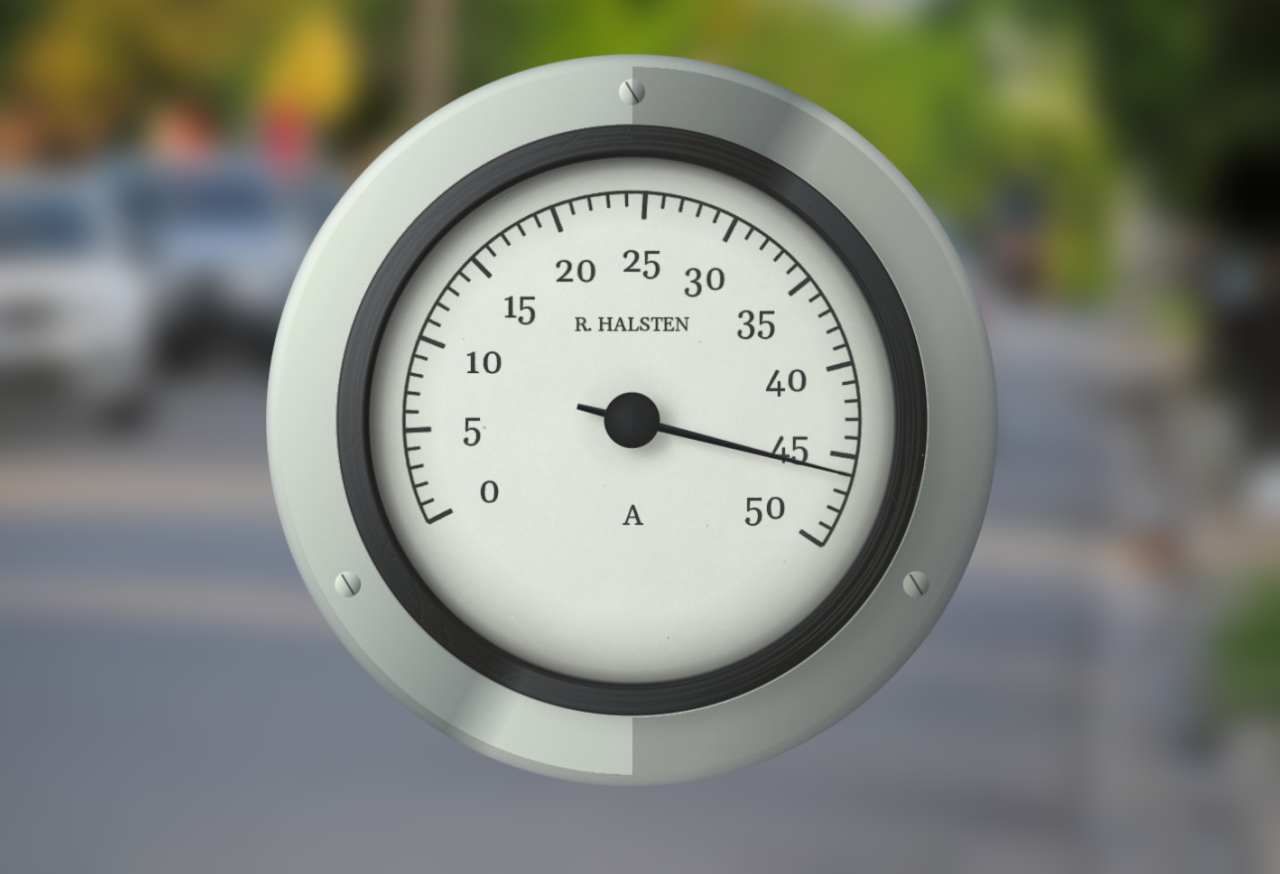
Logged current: 46 A
